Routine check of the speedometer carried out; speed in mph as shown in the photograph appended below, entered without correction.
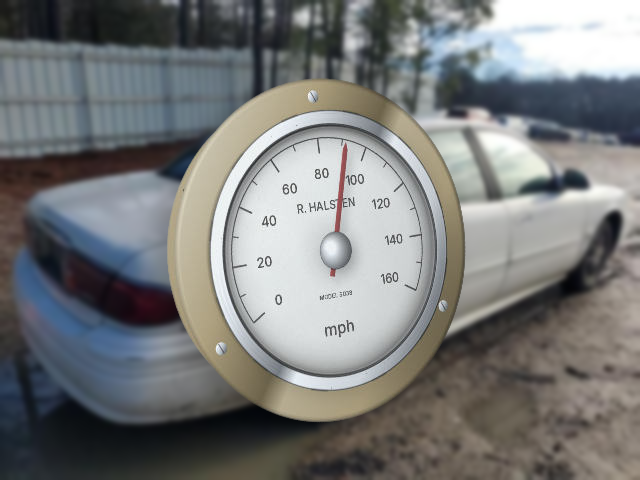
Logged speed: 90 mph
